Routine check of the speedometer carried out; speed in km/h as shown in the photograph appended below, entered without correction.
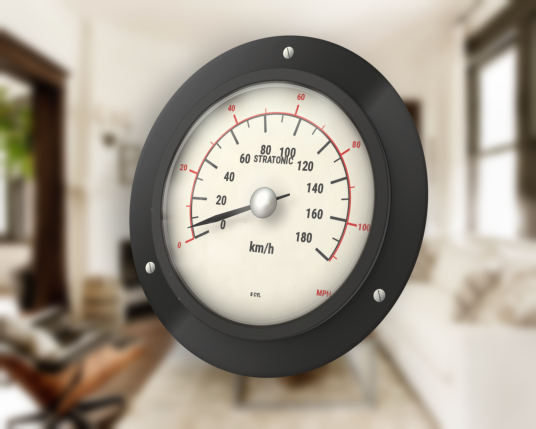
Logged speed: 5 km/h
